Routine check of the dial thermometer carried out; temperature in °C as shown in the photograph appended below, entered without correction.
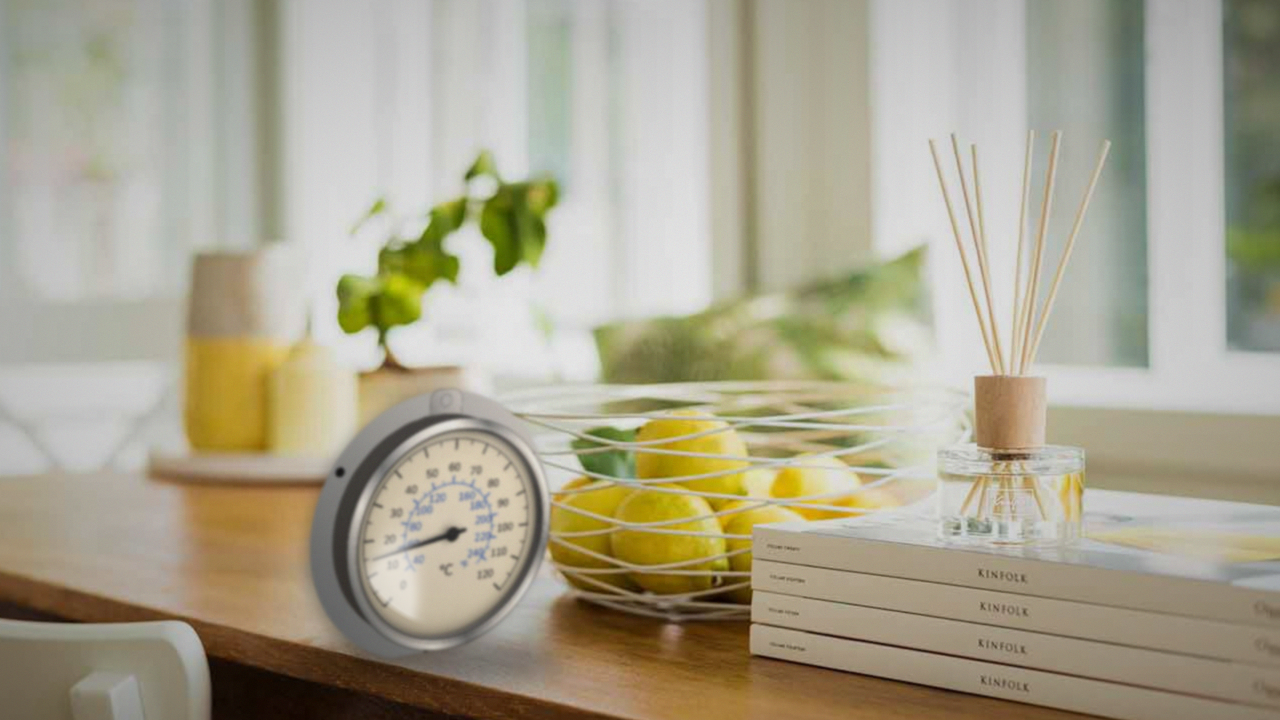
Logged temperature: 15 °C
